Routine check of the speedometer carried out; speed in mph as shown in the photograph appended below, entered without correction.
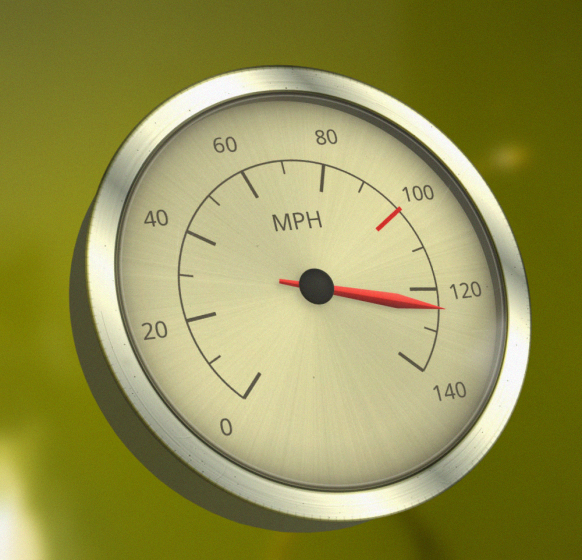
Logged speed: 125 mph
